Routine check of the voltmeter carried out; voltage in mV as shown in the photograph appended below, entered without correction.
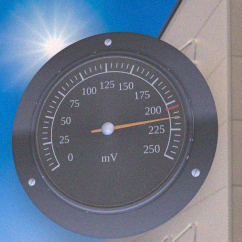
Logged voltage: 215 mV
